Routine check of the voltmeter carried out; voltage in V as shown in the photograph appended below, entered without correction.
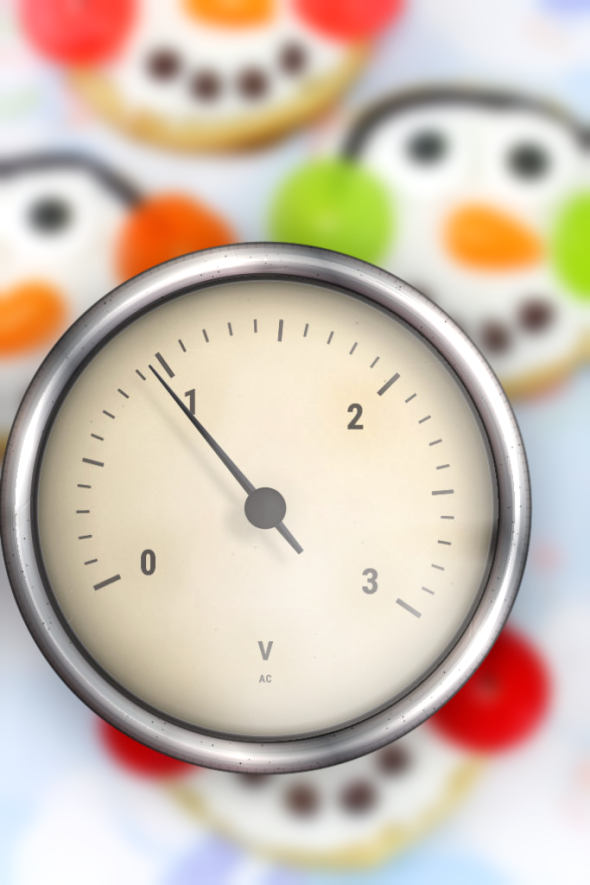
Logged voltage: 0.95 V
